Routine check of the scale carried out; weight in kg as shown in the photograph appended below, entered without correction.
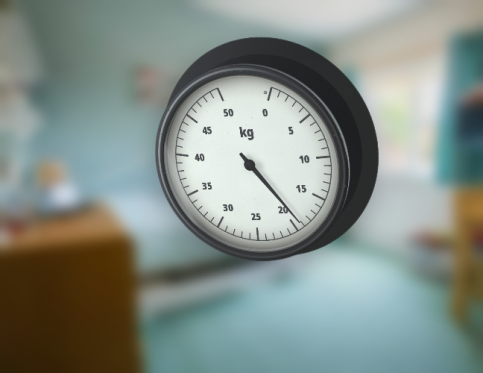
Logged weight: 19 kg
